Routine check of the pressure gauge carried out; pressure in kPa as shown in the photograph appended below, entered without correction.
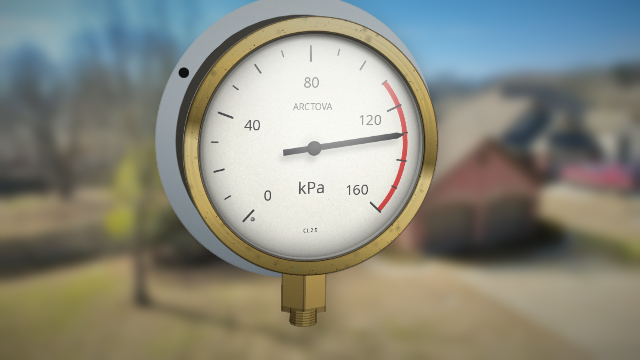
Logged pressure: 130 kPa
